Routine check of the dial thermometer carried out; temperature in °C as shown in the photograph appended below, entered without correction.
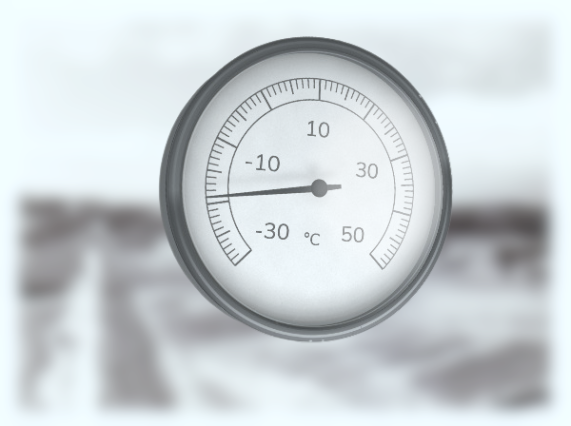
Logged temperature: -19 °C
